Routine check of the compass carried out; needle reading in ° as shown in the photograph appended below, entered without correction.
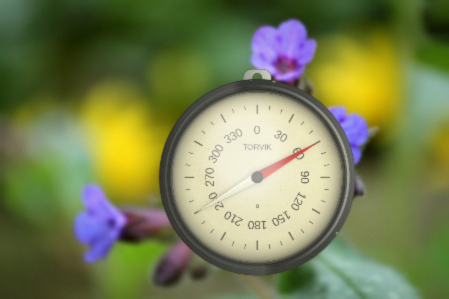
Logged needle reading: 60 °
